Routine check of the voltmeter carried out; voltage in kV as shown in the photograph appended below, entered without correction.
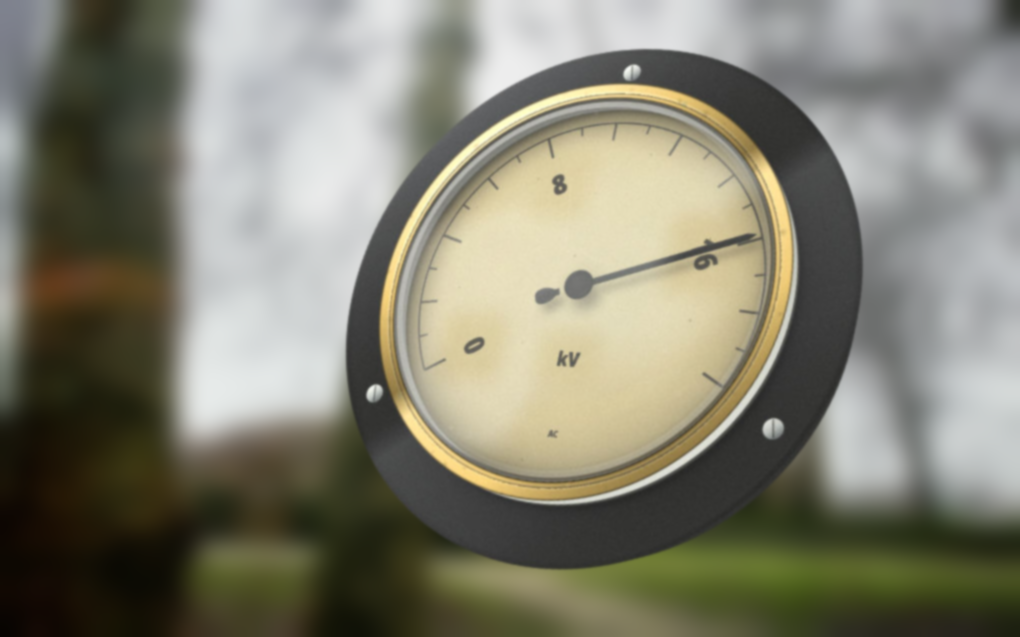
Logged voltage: 16 kV
